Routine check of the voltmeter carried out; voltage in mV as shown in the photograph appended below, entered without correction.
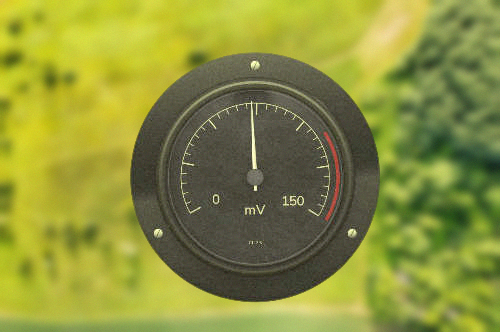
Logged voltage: 72.5 mV
